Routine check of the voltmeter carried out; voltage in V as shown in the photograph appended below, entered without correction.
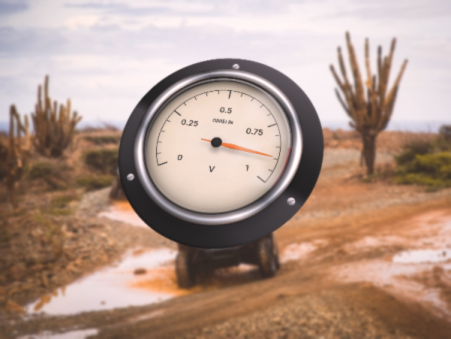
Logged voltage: 0.9 V
